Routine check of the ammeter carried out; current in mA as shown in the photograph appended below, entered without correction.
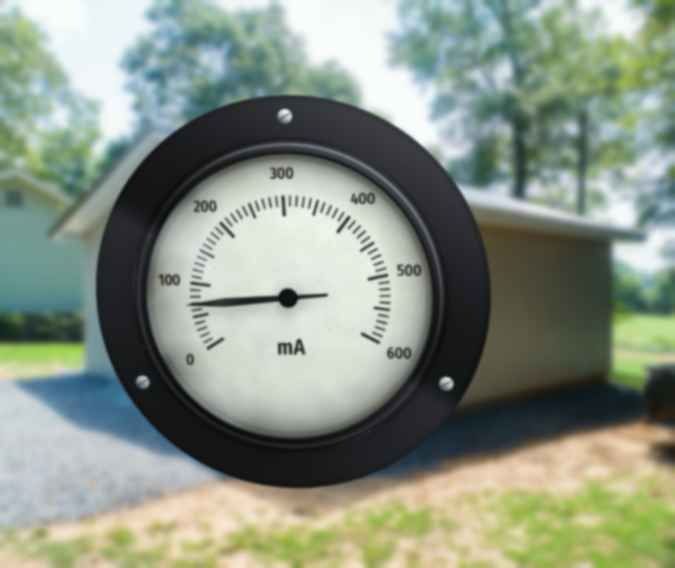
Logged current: 70 mA
